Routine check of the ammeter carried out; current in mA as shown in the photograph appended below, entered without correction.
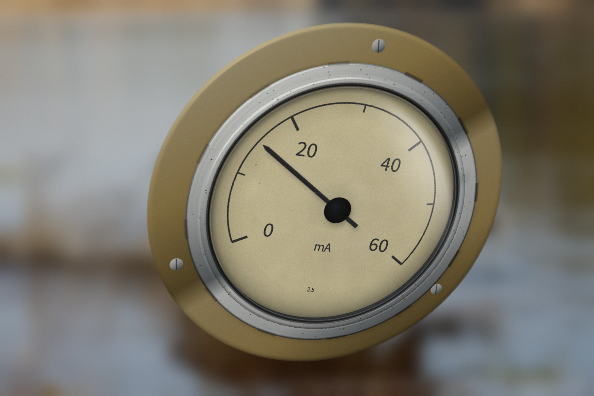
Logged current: 15 mA
